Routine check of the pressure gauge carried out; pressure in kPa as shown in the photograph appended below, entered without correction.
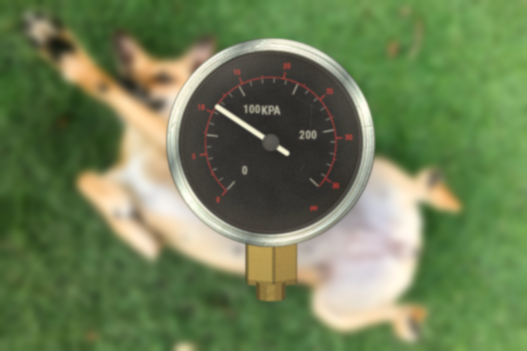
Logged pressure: 75 kPa
